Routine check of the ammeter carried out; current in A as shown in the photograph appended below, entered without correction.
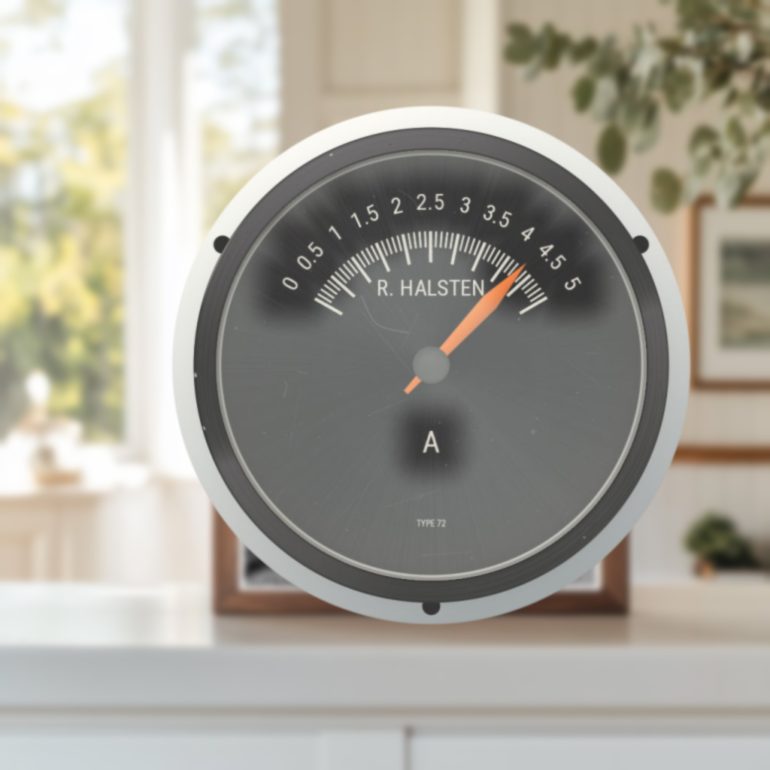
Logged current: 4.3 A
